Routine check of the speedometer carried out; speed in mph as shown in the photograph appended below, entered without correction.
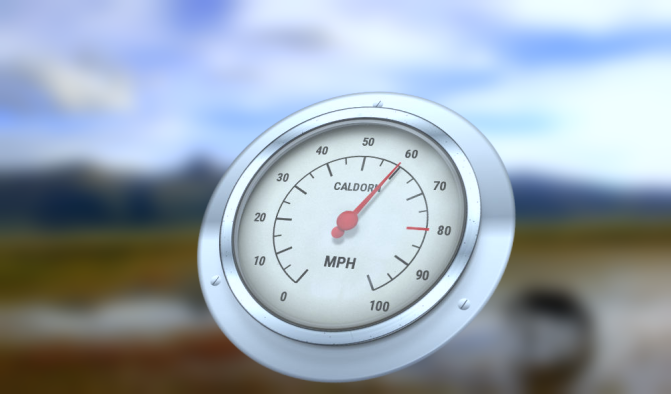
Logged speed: 60 mph
